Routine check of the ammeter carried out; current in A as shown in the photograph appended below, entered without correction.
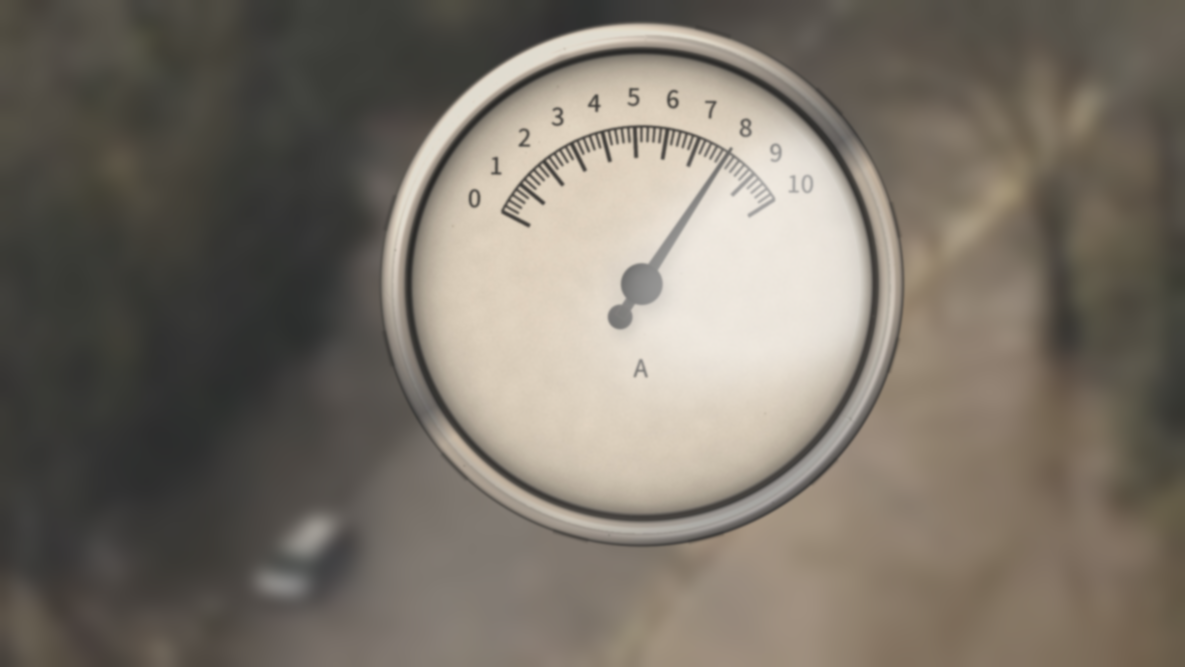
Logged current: 8 A
